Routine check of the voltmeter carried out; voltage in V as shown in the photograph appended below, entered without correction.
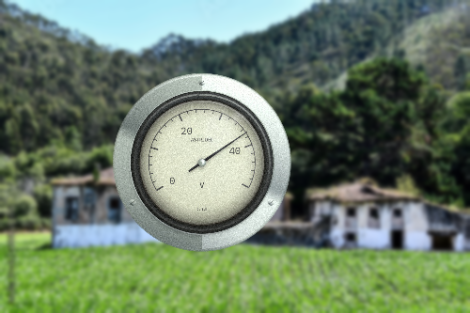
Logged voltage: 37 V
